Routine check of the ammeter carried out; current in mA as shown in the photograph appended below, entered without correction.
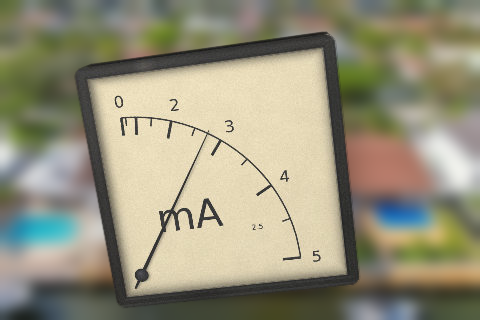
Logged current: 2.75 mA
